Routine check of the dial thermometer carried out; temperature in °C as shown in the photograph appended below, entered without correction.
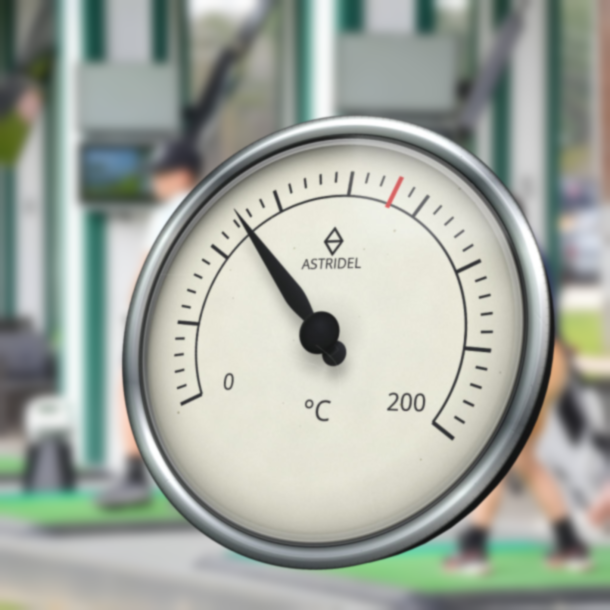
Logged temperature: 62.5 °C
